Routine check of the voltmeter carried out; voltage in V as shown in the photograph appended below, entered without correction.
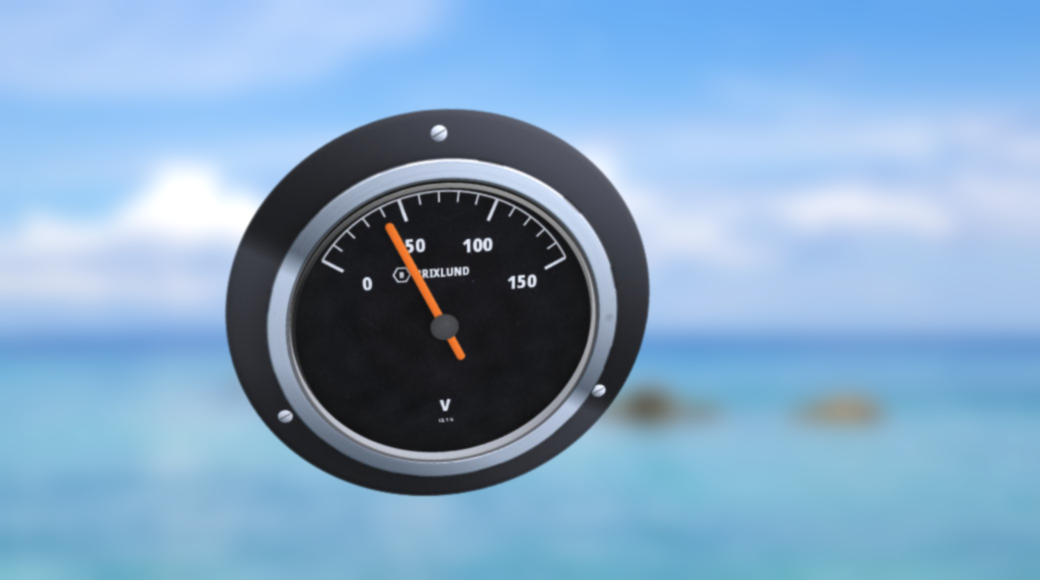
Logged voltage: 40 V
